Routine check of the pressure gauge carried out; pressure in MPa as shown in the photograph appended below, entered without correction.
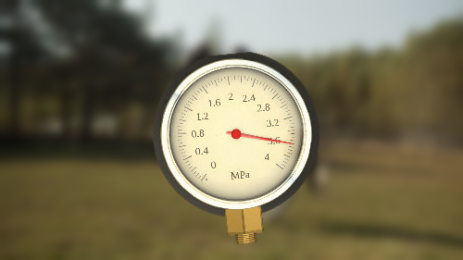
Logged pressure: 3.6 MPa
